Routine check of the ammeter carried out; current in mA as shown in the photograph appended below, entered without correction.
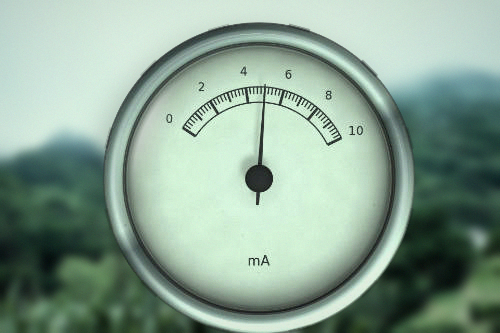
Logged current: 5 mA
